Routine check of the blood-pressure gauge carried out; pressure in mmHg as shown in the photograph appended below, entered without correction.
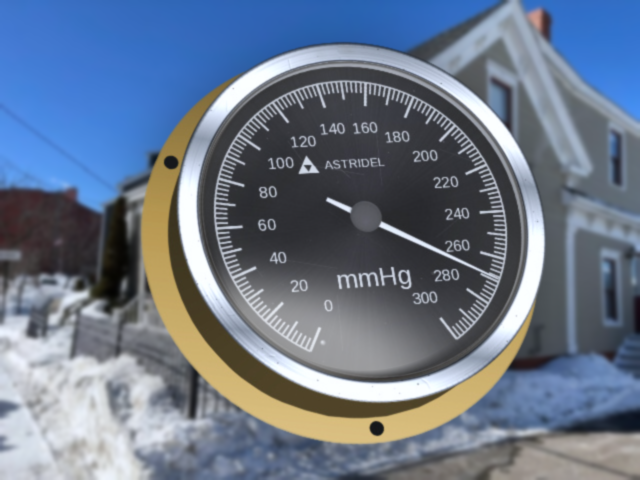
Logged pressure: 270 mmHg
